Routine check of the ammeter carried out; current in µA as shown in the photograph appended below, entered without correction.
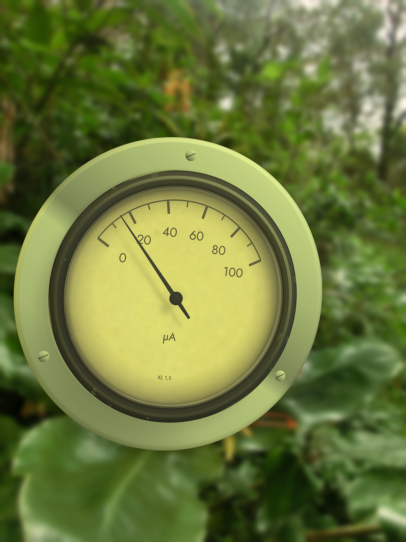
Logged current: 15 µA
